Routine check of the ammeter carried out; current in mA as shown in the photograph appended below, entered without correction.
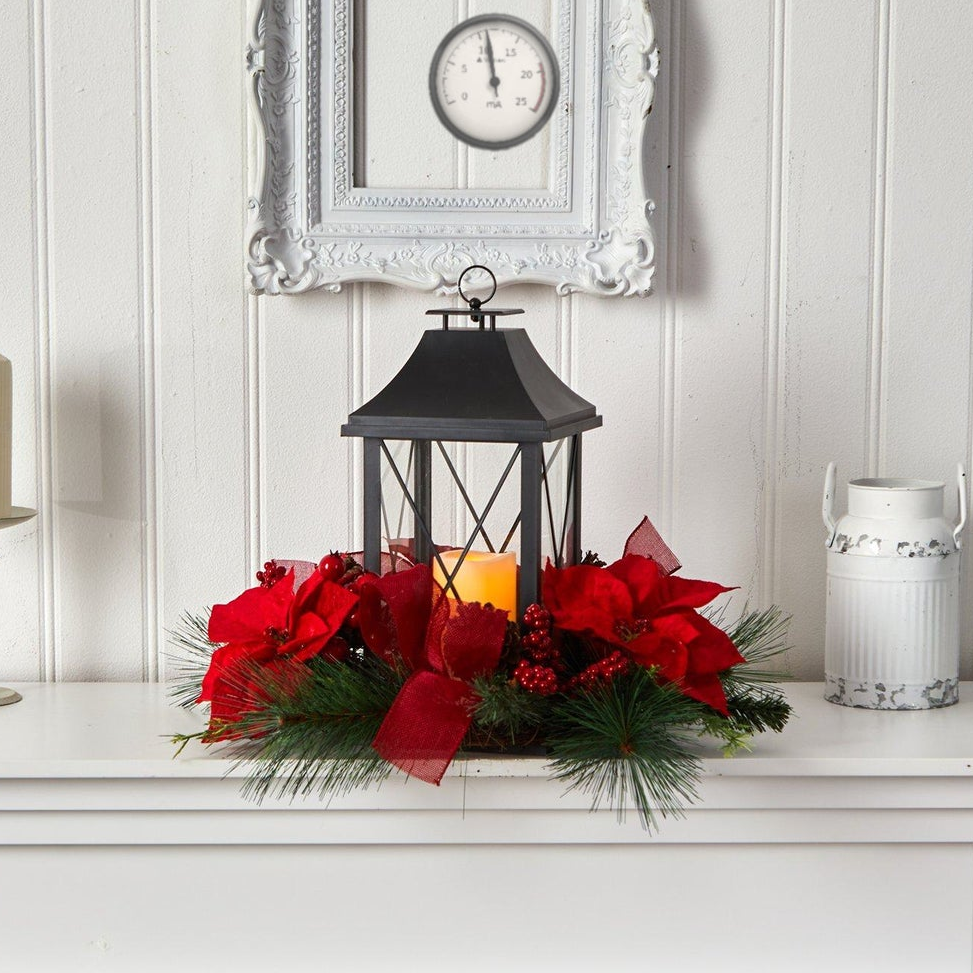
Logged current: 11 mA
